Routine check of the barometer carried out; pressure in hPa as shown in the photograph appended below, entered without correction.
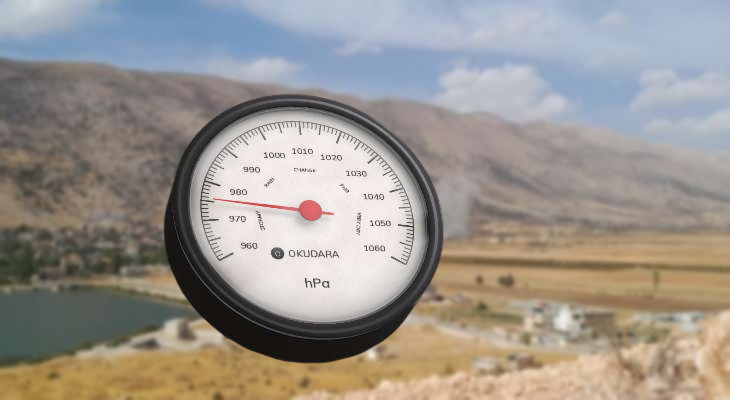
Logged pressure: 975 hPa
